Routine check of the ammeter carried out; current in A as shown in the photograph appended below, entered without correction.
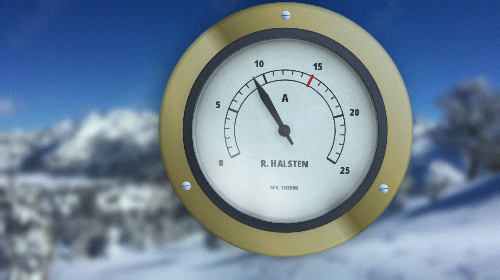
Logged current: 9 A
